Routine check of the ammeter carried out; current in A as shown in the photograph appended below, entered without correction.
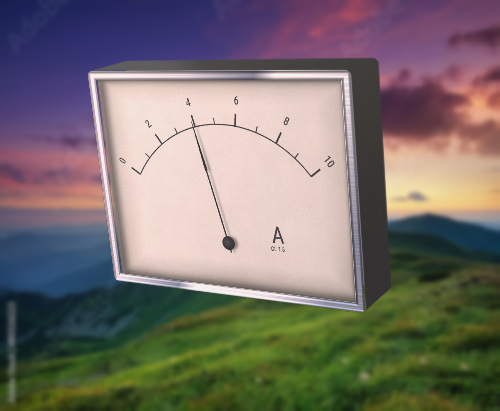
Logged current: 4 A
